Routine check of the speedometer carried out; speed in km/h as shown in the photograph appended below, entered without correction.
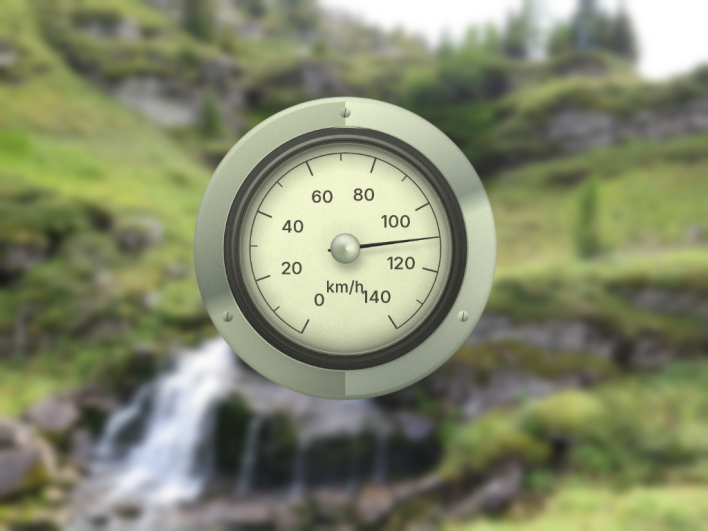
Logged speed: 110 km/h
